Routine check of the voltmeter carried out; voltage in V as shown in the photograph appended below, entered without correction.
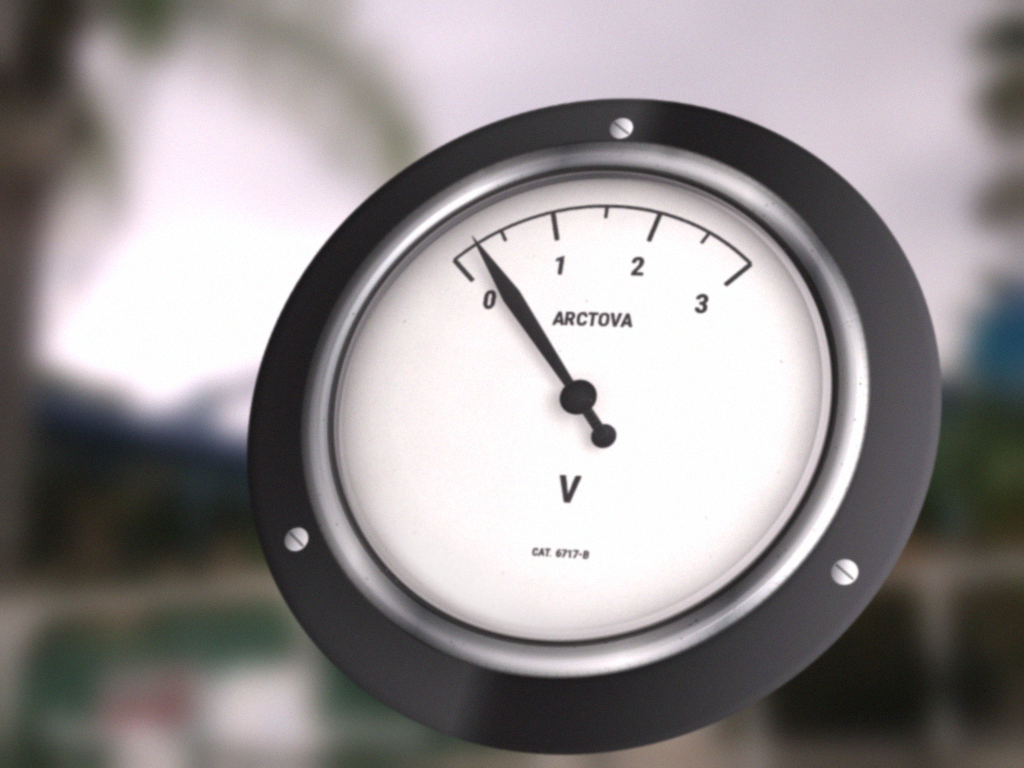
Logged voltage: 0.25 V
